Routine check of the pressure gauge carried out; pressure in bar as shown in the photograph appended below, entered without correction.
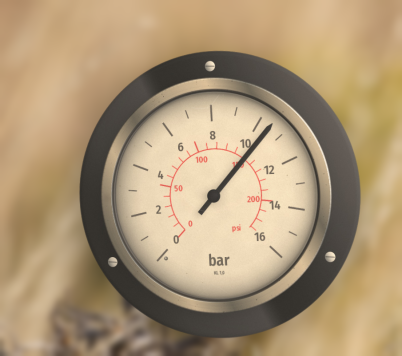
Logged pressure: 10.5 bar
